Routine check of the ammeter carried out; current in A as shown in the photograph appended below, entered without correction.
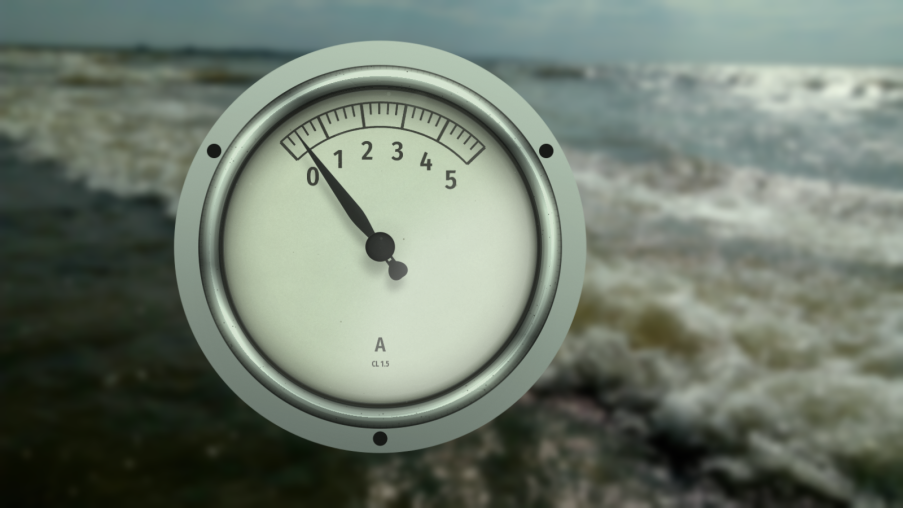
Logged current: 0.4 A
